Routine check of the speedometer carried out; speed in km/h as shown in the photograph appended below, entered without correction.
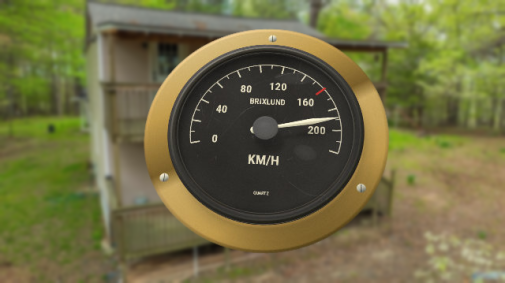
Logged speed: 190 km/h
